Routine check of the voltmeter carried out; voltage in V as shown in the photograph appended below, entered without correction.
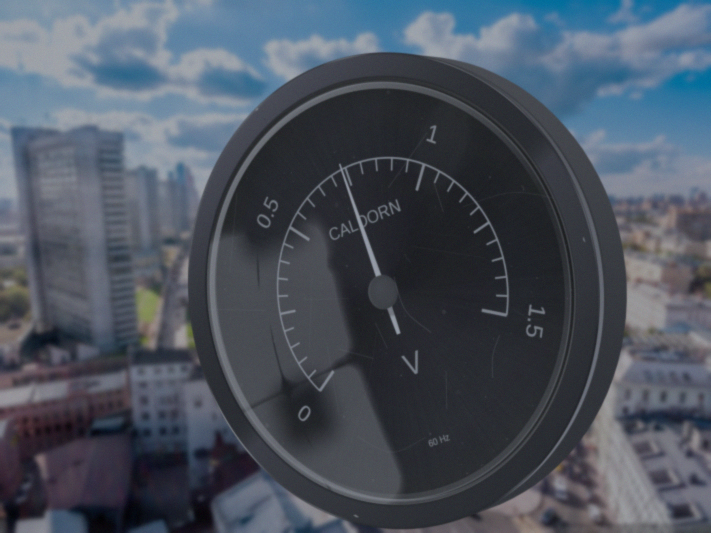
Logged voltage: 0.75 V
